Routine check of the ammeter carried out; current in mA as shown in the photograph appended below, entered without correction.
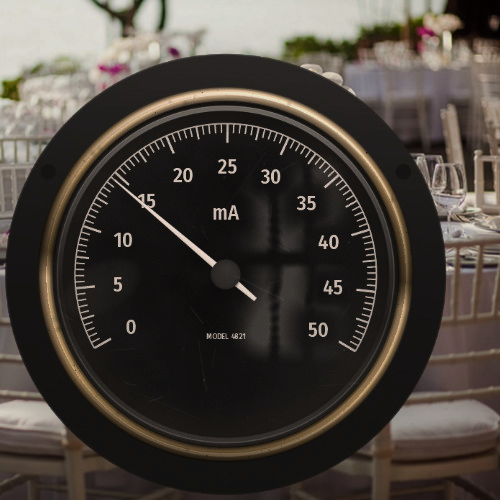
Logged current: 14.5 mA
